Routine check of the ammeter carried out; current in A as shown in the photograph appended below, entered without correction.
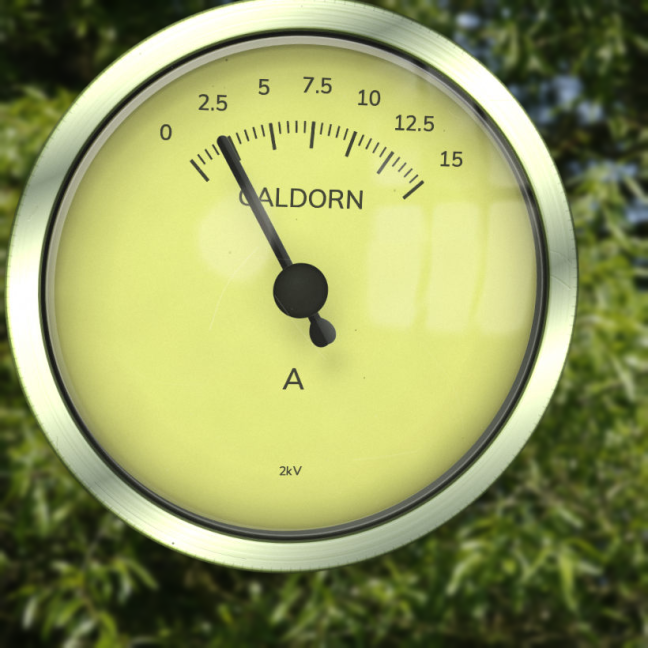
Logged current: 2 A
